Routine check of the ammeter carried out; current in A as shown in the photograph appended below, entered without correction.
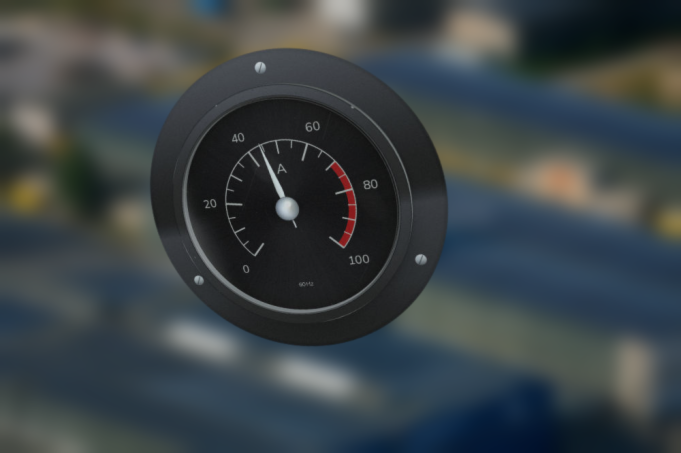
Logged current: 45 A
